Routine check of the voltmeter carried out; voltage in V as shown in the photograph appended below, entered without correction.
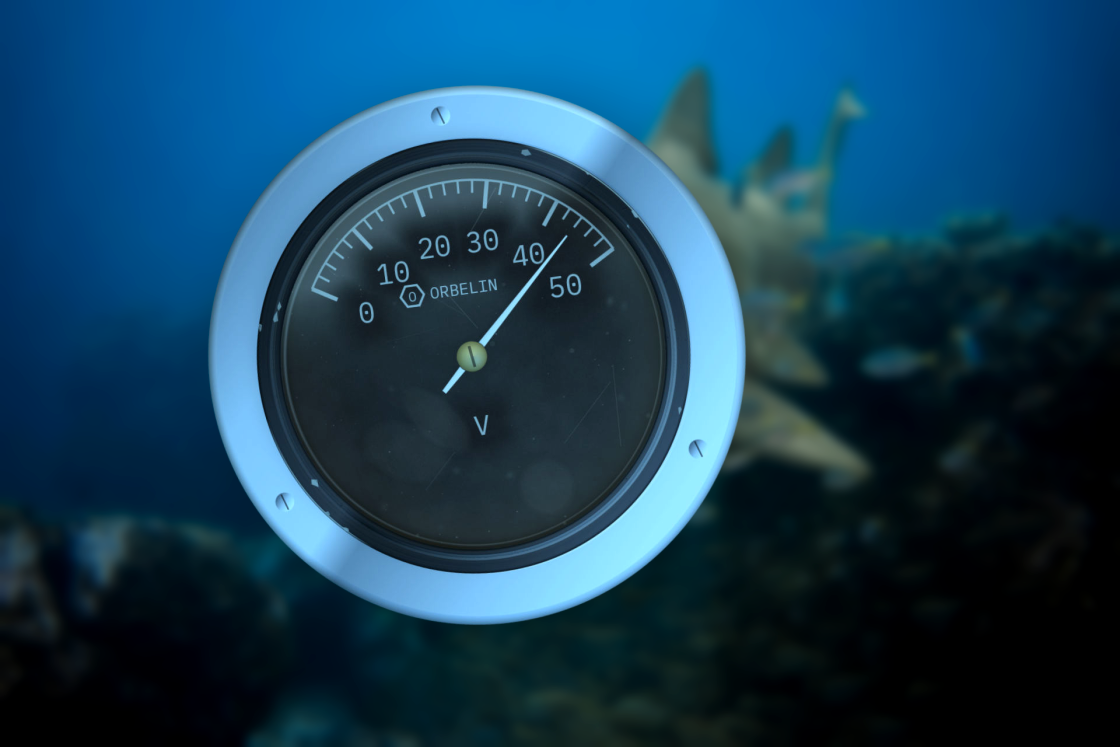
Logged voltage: 44 V
